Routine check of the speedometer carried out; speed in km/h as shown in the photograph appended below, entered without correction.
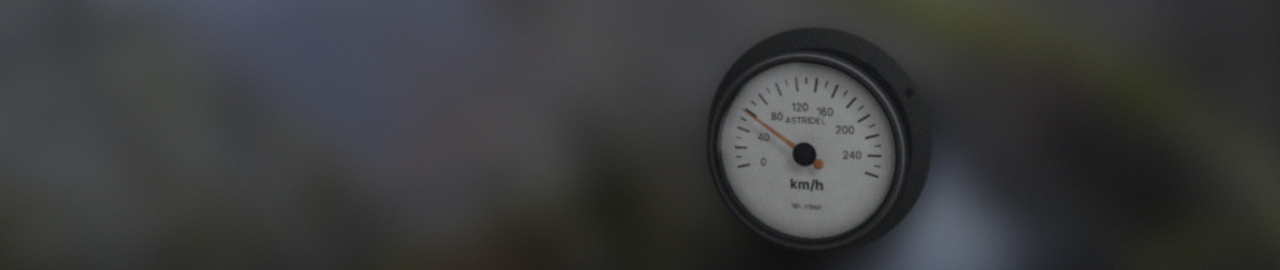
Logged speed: 60 km/h
